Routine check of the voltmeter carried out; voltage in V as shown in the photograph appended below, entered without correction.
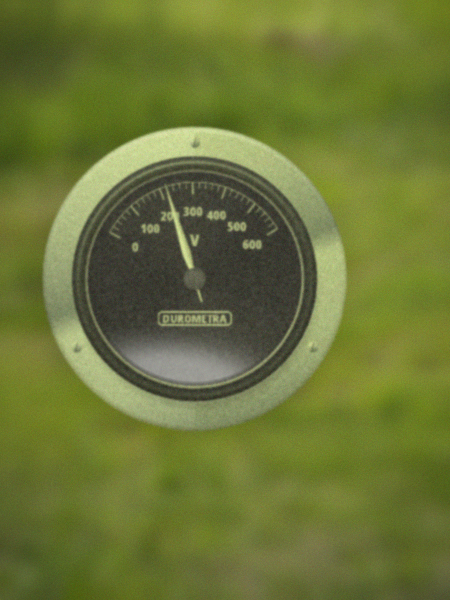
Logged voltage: 220 V
